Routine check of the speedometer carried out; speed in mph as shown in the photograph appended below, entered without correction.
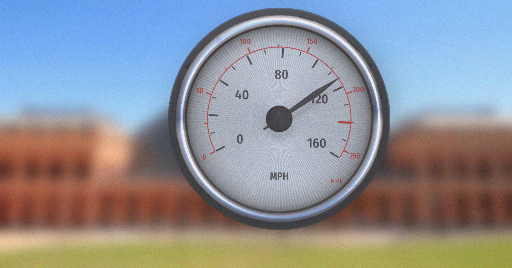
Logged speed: 115 mph
